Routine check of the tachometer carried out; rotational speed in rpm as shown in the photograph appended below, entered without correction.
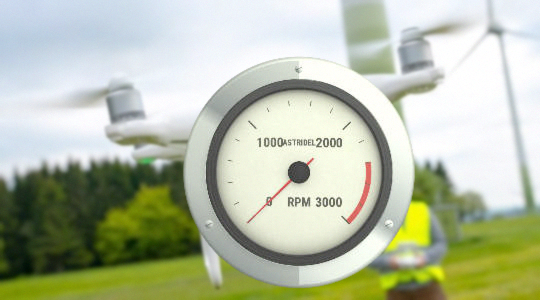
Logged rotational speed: 0 rpm
